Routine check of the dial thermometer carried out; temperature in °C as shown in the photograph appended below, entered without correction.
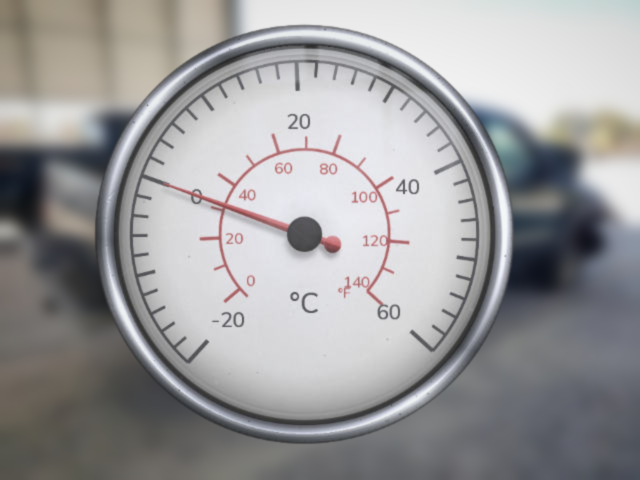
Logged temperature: 0 °C
